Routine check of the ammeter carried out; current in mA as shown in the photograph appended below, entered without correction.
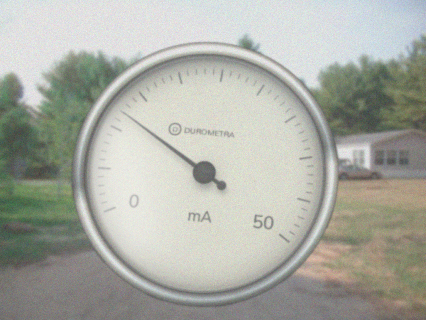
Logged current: 12 mA
